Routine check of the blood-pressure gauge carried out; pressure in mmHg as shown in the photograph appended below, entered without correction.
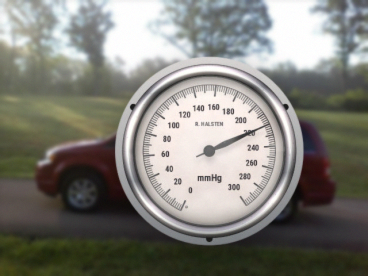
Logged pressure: 220 mmHg
